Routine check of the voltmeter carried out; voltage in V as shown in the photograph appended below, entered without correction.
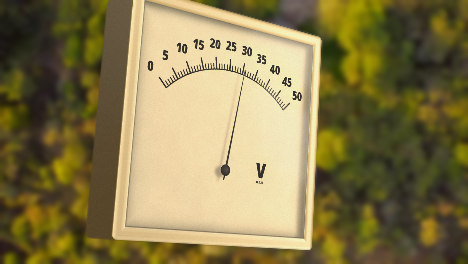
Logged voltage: 30 V
